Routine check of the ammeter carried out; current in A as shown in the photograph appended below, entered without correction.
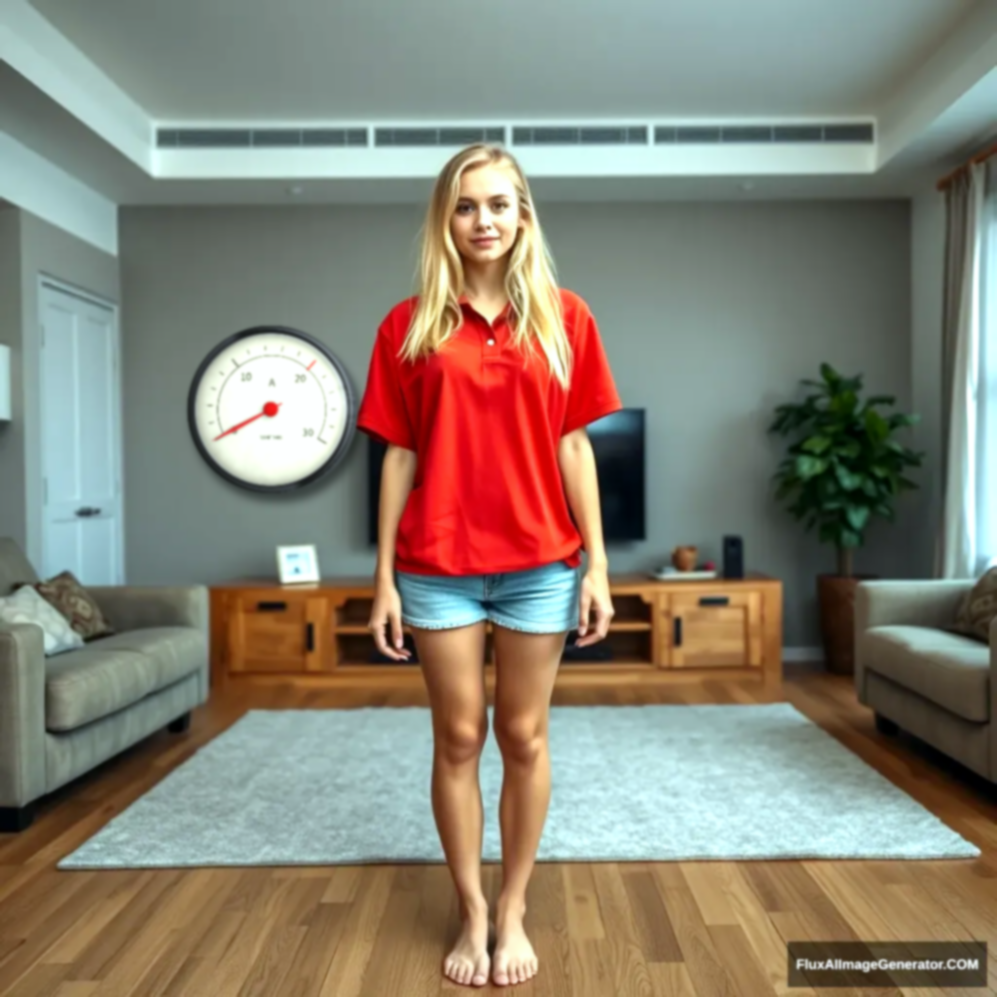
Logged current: 0 A
